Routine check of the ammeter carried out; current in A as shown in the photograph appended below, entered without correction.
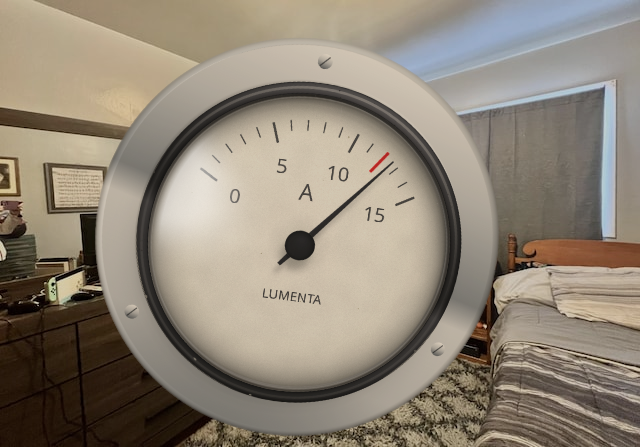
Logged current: 12.5 A
